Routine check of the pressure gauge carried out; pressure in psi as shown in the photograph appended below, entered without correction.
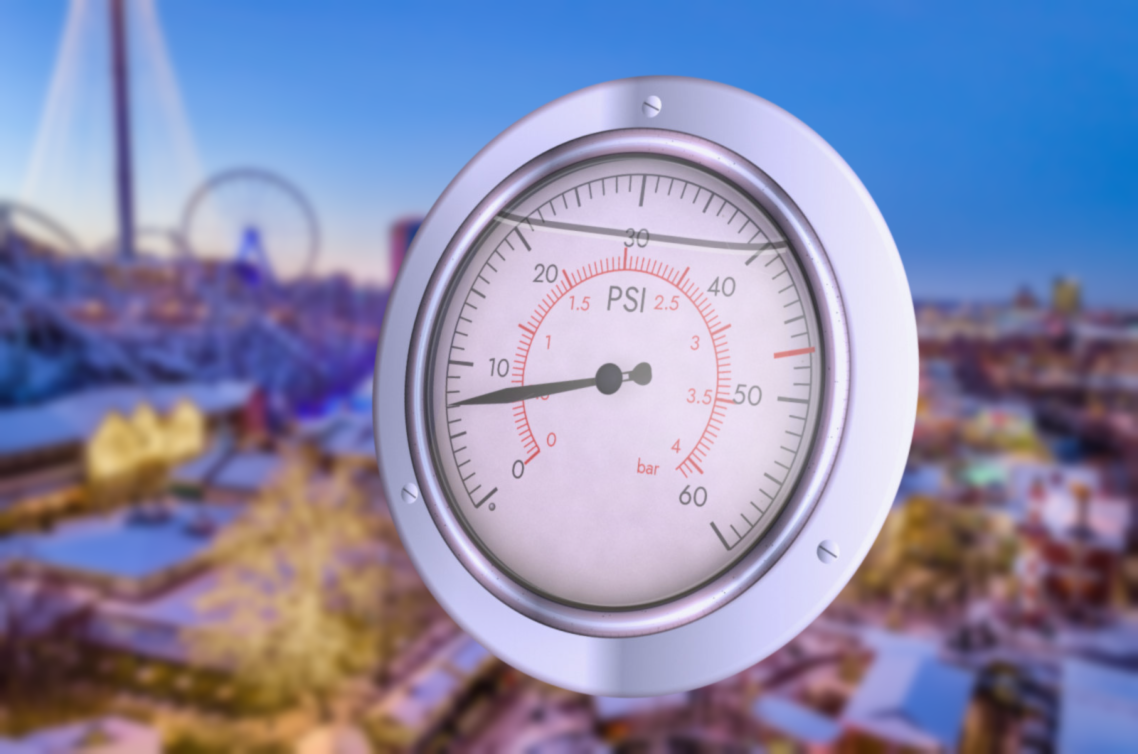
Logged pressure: 7 psi
